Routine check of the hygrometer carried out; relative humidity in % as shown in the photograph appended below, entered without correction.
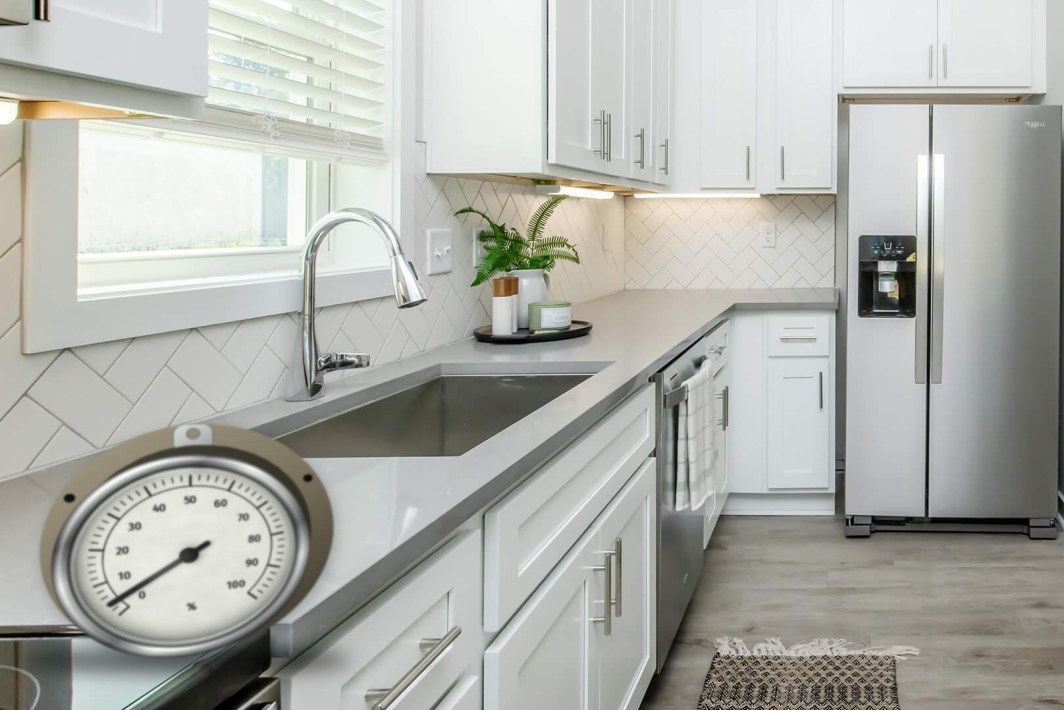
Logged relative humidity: 4 %
